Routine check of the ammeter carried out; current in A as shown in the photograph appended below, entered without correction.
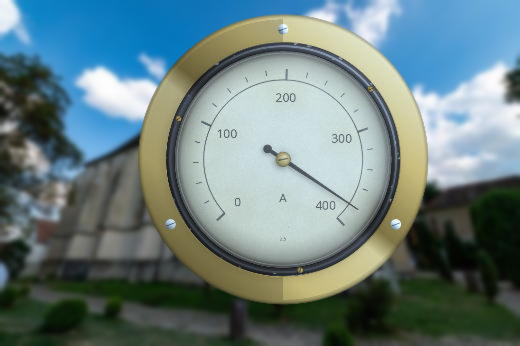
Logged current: 380 A
